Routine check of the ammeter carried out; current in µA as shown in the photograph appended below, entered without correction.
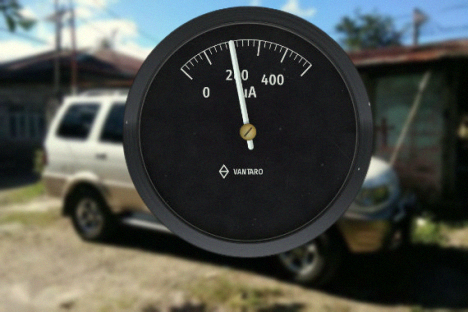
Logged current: 200 µA
